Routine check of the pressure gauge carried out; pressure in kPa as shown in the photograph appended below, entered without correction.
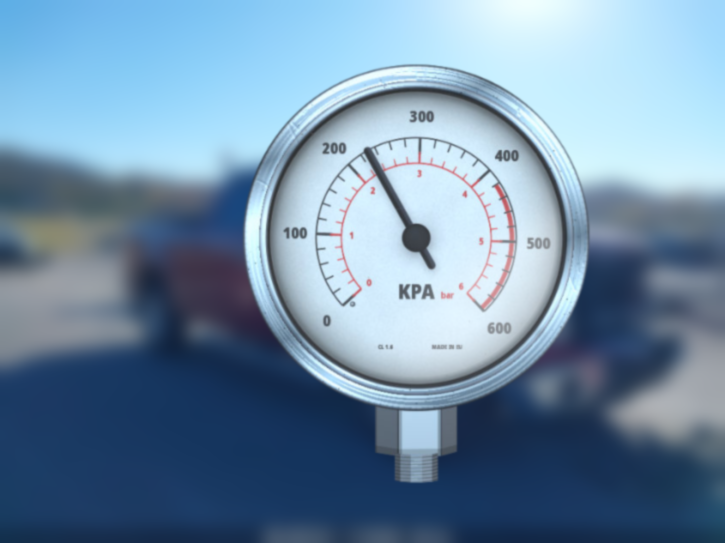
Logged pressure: 230 kPa
